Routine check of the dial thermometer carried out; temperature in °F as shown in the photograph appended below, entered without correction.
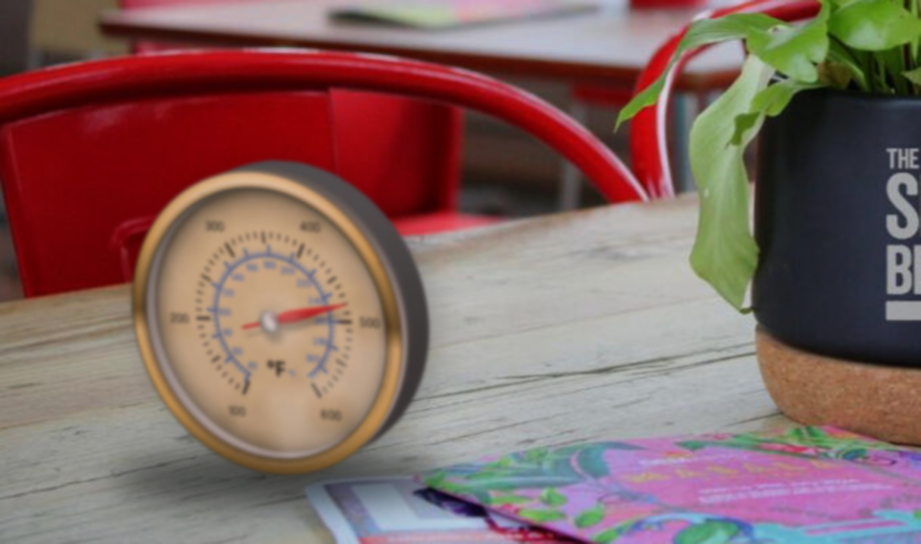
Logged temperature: 480 °F
